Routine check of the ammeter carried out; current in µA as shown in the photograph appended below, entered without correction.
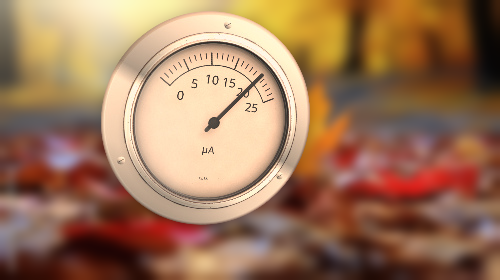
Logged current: 20 µA
